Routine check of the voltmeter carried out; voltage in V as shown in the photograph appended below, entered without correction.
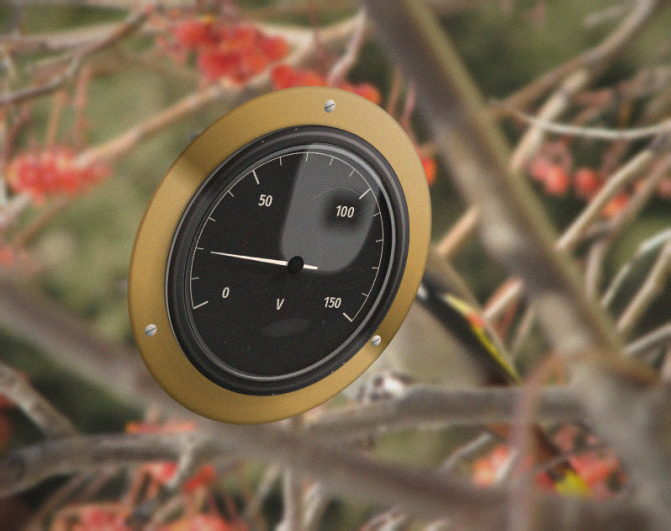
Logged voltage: 20 V
